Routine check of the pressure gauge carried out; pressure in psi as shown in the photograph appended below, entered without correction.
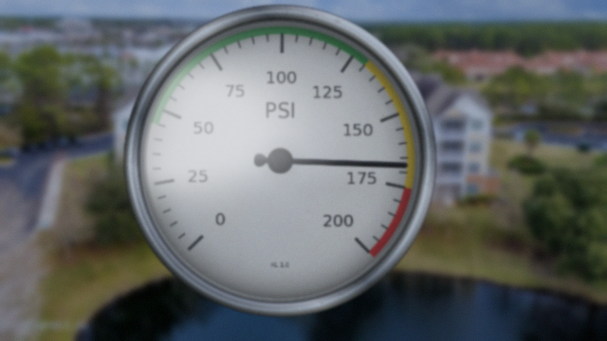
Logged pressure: 167.5 psi
